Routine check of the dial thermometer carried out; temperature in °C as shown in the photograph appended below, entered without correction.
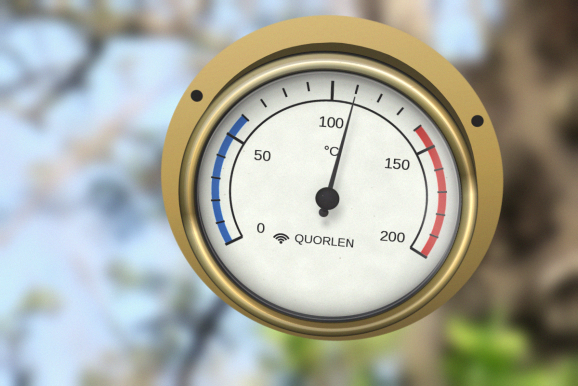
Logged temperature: 110 °C
